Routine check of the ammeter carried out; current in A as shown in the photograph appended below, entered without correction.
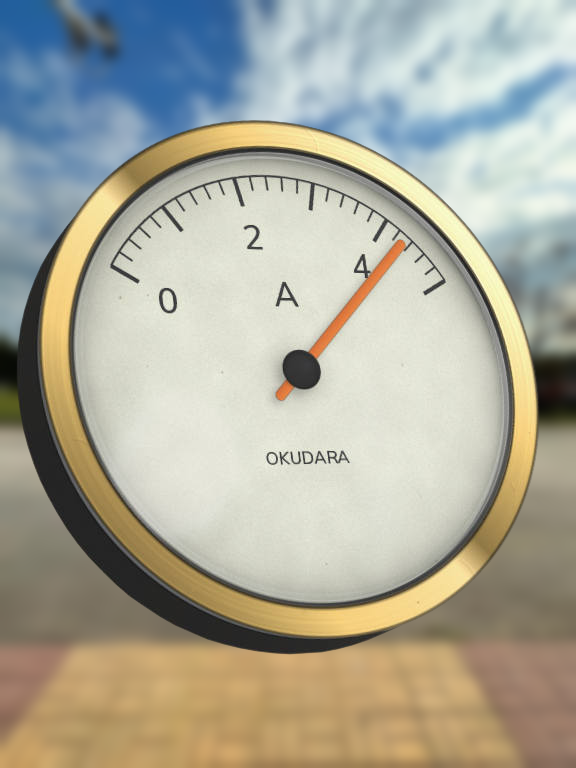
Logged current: 4.3 A
